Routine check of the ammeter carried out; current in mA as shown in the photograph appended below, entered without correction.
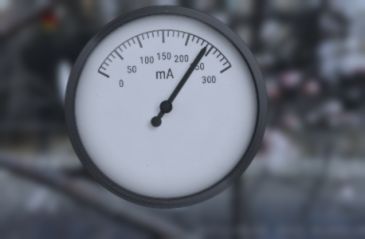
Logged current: 240 mA
